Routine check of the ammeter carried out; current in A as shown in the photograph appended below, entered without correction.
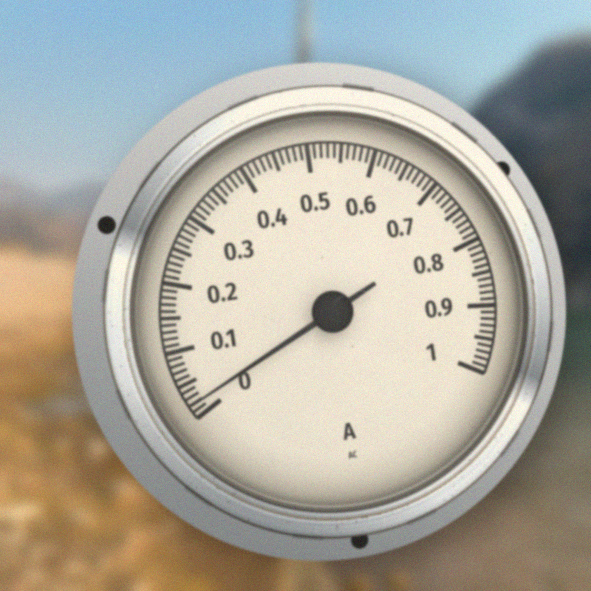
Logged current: 0.02 A
